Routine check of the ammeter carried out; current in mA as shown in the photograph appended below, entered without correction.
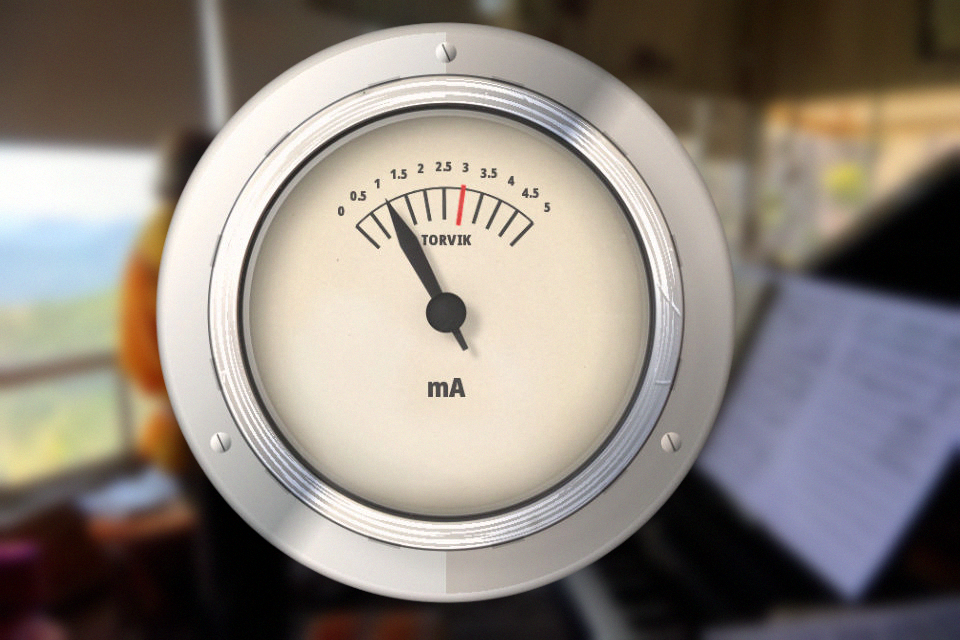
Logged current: 1 mA
